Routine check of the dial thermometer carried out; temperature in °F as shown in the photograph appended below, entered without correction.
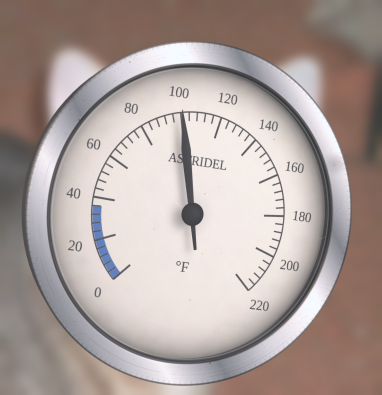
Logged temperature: 100 °F
